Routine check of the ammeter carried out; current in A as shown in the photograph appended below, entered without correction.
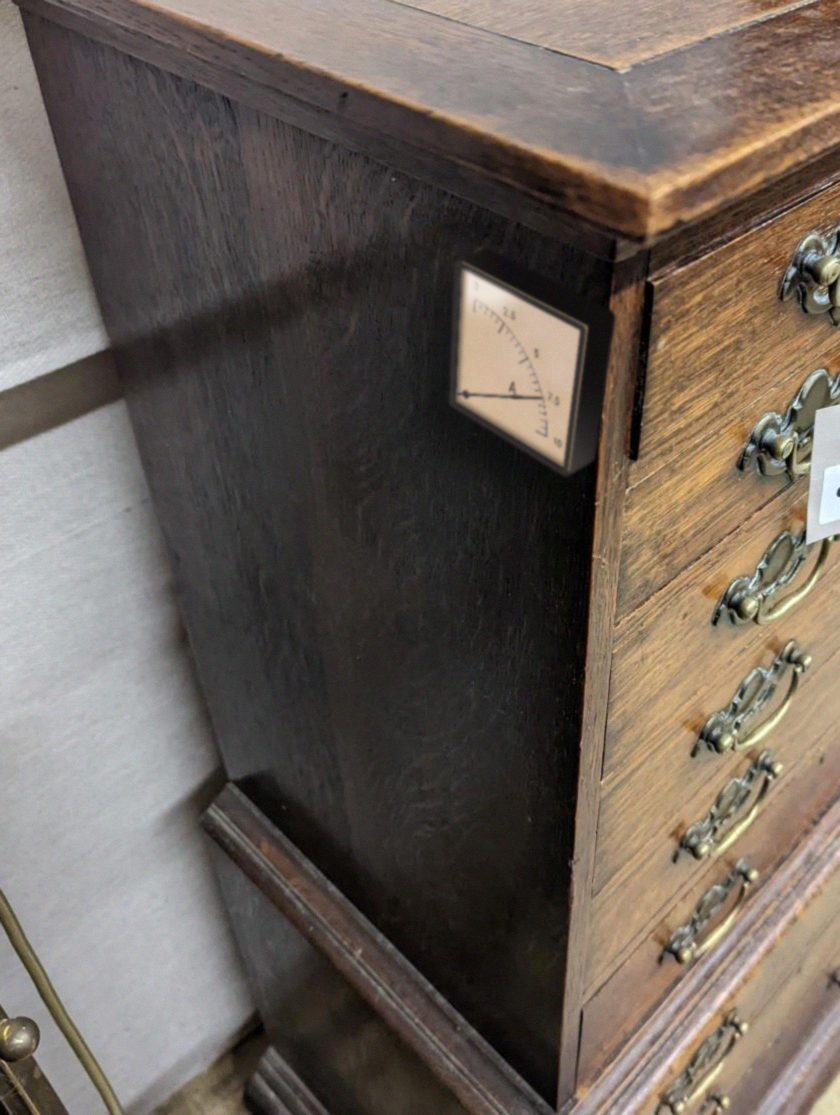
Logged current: 7.5 A
